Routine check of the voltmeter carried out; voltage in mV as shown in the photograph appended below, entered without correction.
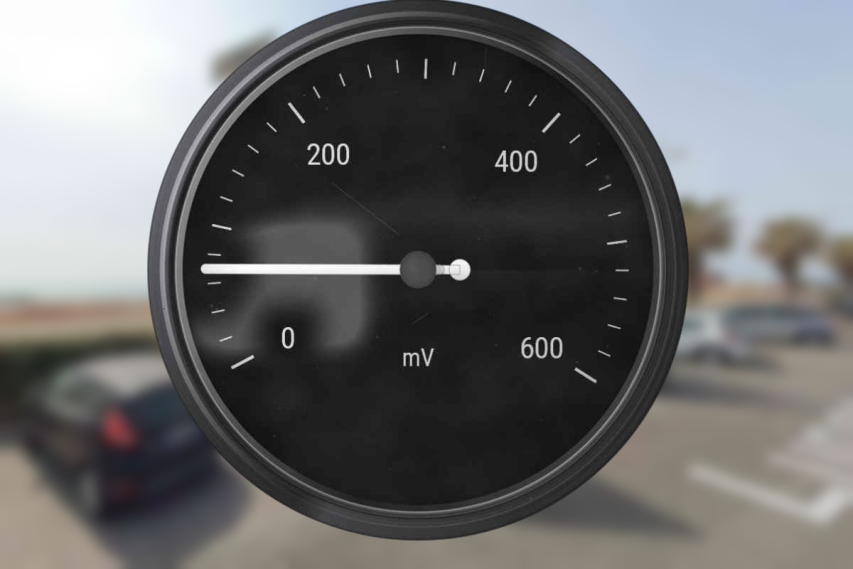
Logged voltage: 70 mV
